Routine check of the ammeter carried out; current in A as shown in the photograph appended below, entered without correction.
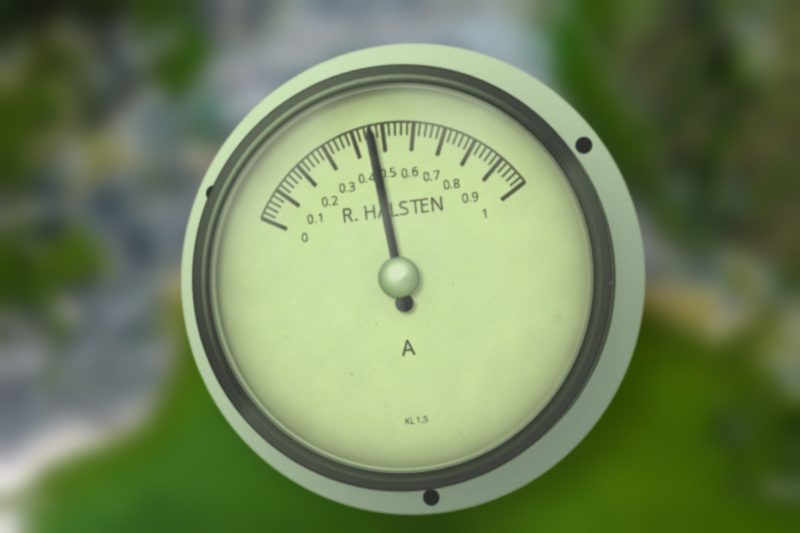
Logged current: 0.46 A
